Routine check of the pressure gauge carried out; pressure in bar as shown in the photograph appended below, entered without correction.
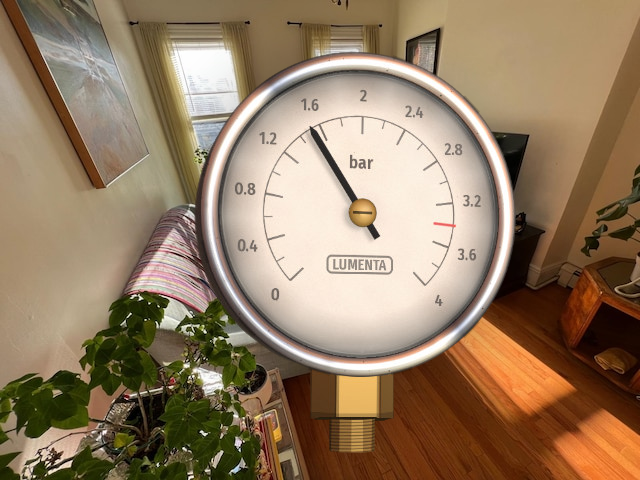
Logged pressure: 1.5 bar
